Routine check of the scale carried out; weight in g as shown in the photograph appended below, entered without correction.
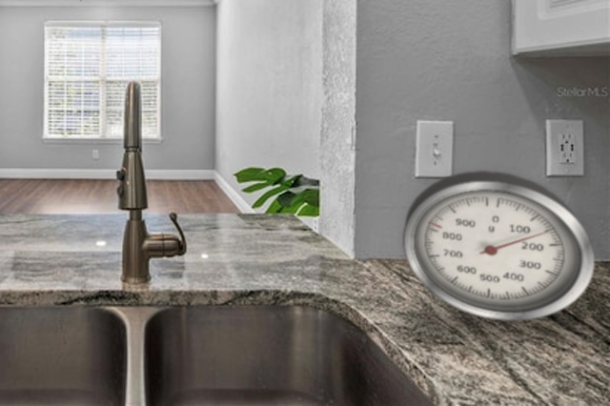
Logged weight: 150 g
